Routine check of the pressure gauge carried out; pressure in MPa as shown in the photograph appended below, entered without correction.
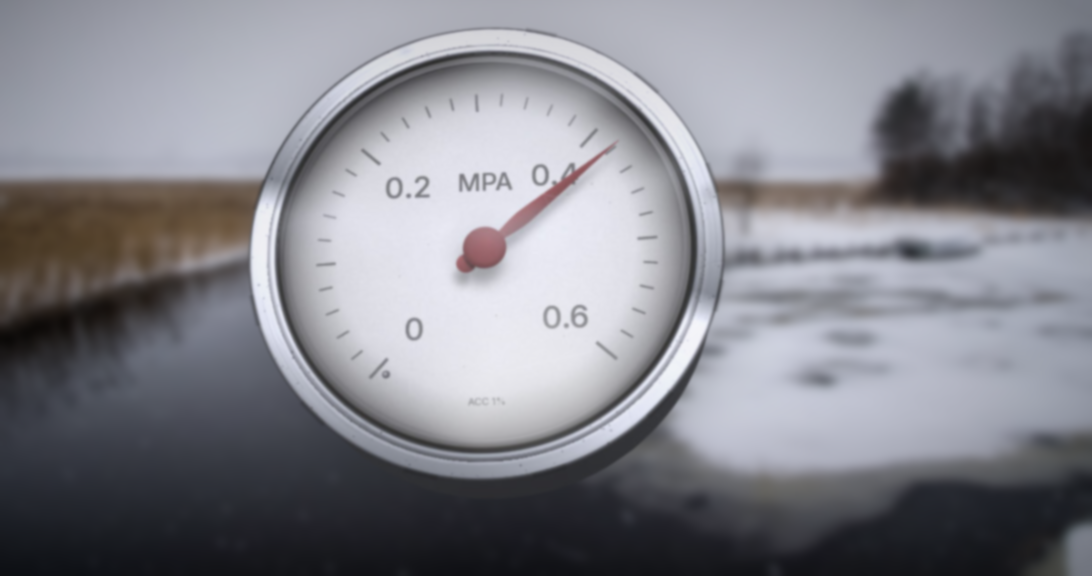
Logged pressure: 0.42 MPa
